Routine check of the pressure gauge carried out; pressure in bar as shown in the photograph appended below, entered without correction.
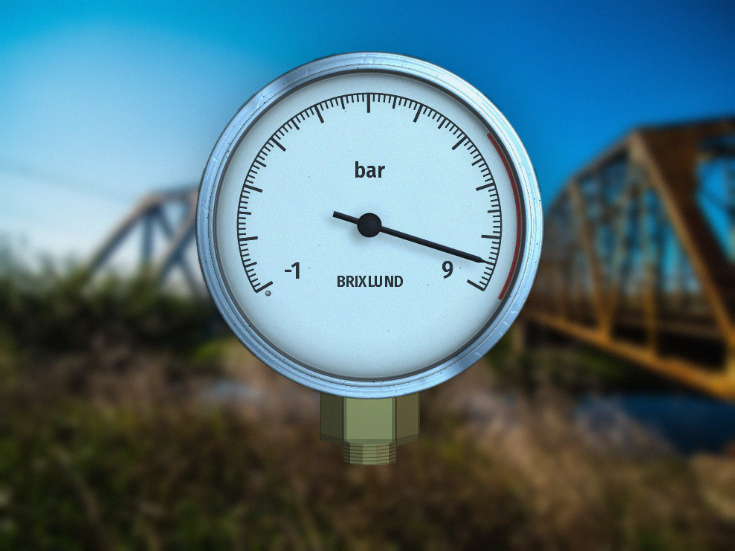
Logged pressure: 8.5 bar
